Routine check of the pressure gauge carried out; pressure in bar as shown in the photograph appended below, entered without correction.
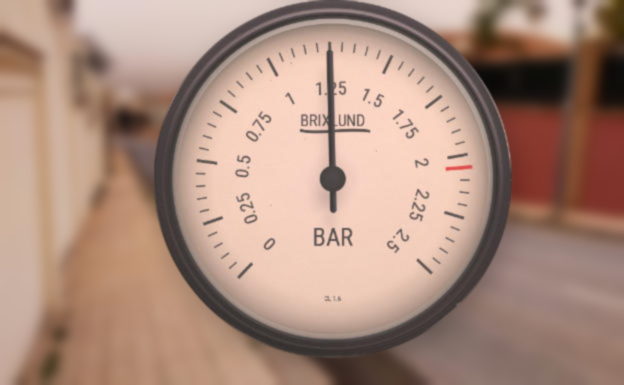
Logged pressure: 1.25 bar
